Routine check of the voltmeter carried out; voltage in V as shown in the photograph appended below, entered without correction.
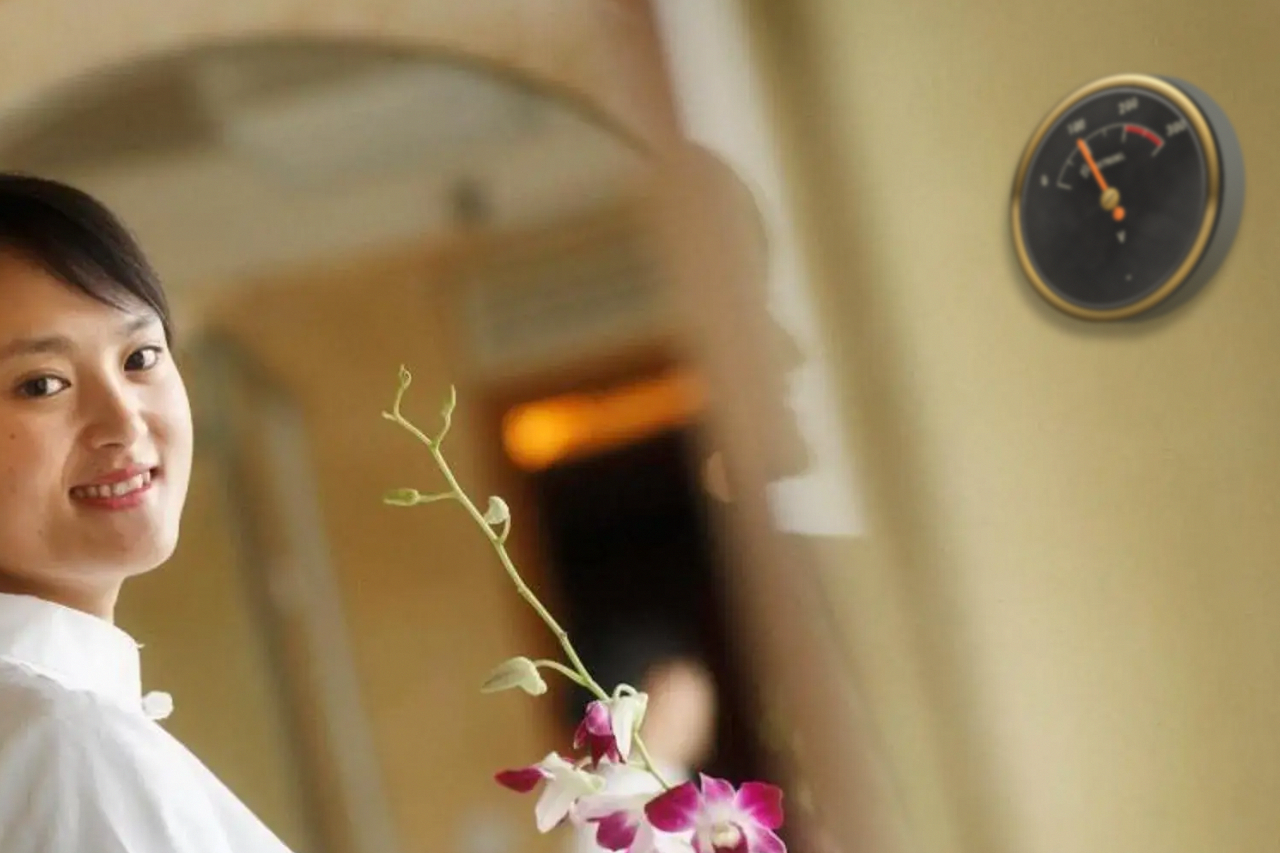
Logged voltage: 100 V
